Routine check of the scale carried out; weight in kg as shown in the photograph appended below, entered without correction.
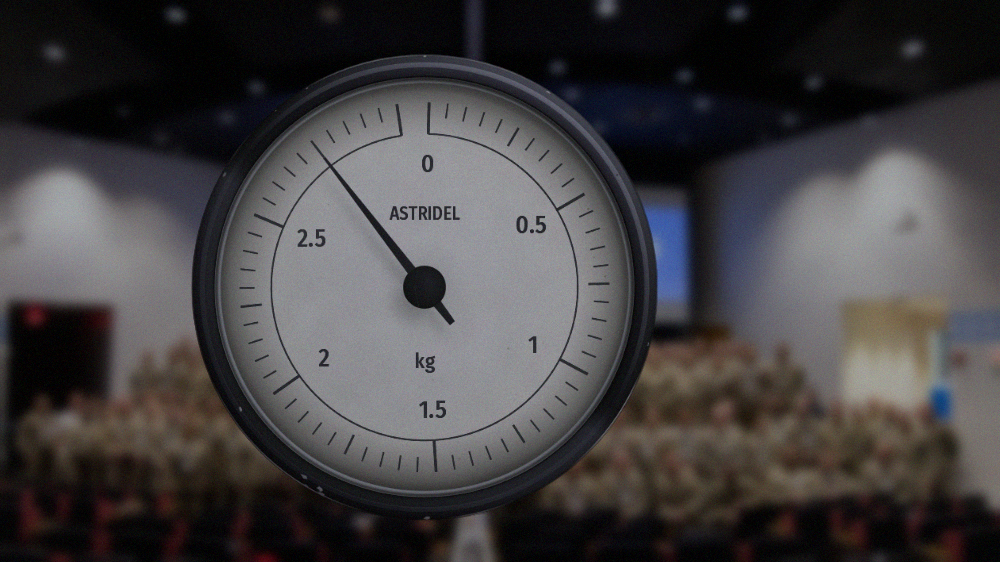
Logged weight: 2.75 kg
